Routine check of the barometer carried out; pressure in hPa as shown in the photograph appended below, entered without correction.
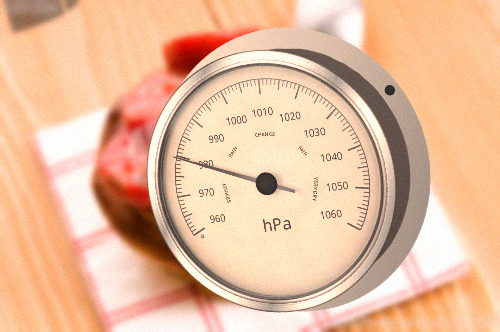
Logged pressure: 980 hPa
